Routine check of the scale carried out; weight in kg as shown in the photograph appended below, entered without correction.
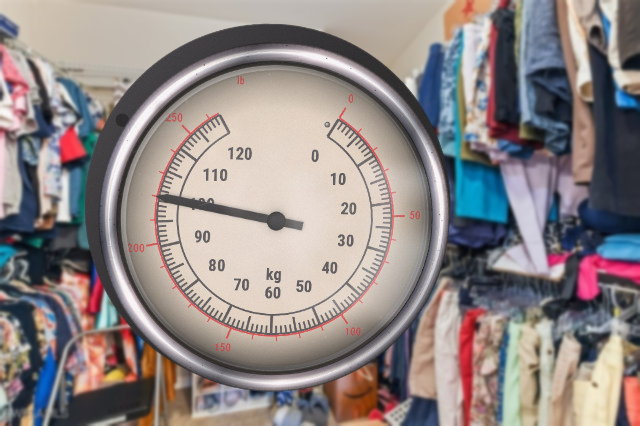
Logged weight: 100 kg
